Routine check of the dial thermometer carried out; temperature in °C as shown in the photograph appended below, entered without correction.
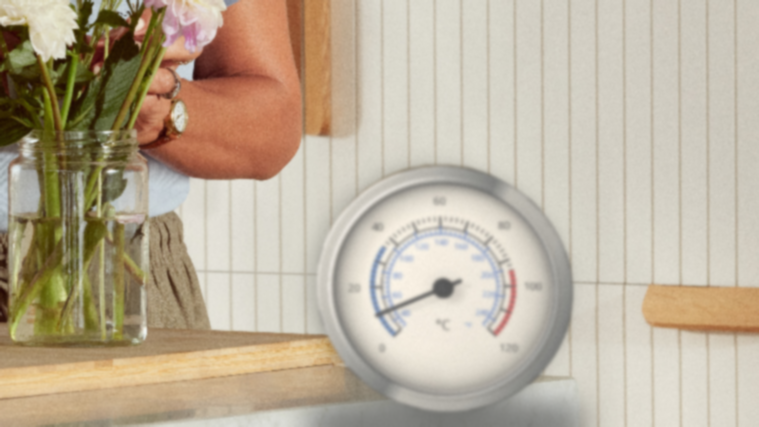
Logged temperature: 10 °C
